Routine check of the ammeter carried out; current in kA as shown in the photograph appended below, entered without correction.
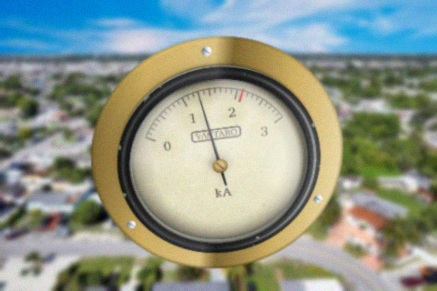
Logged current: 1.3 kA
